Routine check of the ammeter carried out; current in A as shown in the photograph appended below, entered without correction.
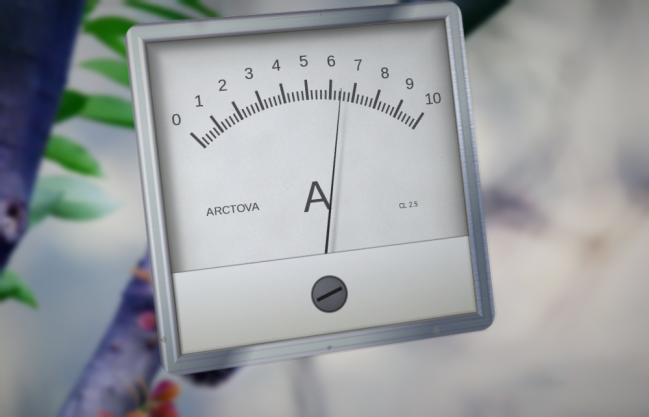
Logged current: 6.4 A
